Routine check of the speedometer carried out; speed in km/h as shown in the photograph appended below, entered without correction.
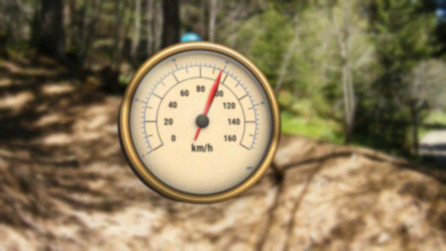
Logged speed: 95 km/h
